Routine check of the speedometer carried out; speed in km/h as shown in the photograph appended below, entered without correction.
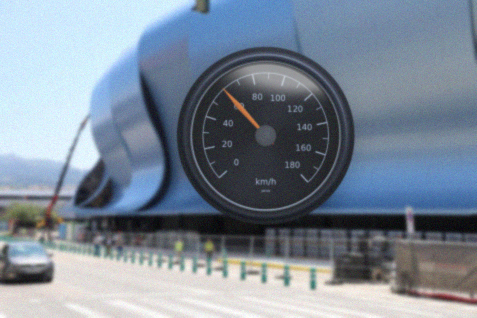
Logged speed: 60 km/h
